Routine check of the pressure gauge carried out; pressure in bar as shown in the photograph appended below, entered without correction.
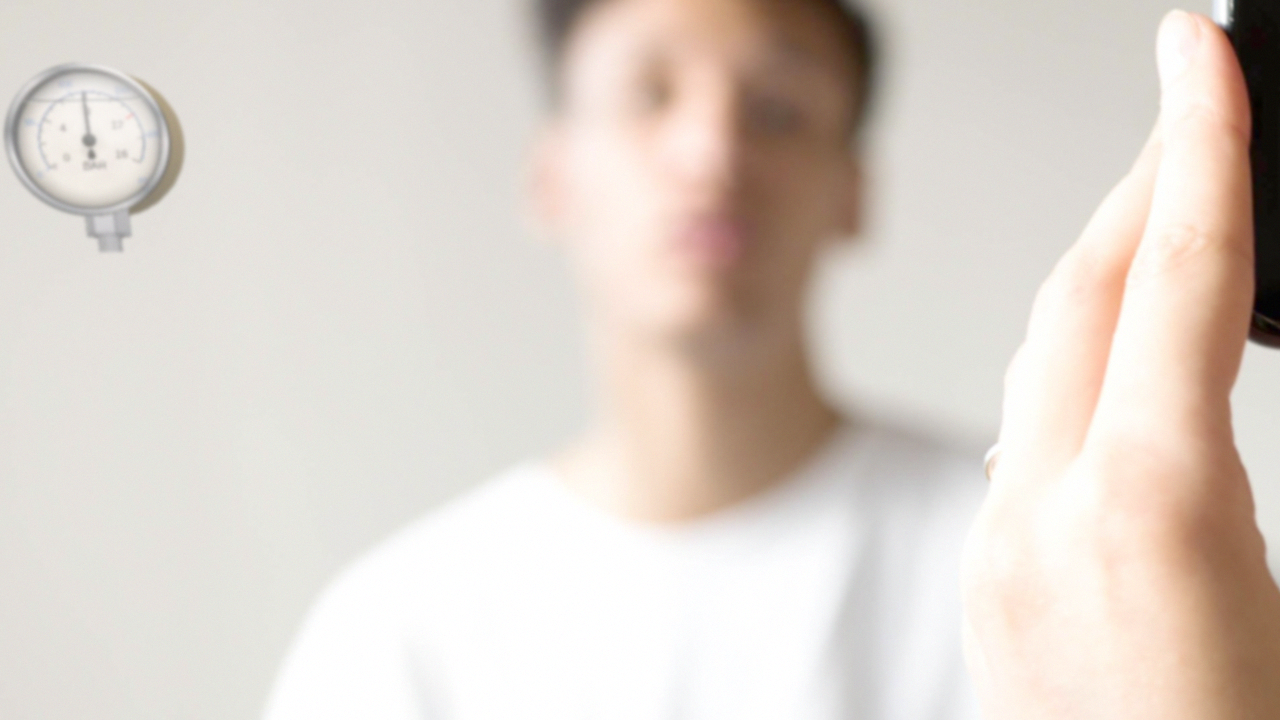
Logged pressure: 8 bar
